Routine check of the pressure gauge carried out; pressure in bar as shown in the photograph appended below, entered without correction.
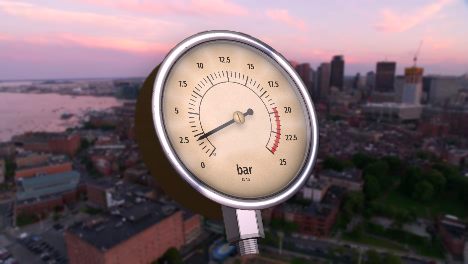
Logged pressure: 2 bar
